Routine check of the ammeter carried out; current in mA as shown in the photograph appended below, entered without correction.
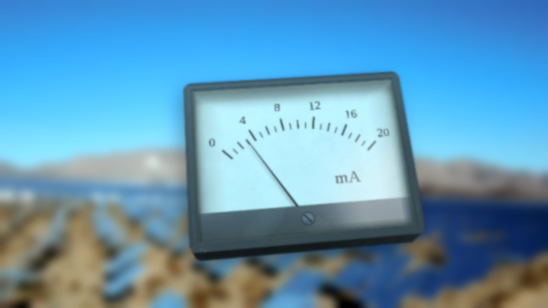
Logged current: 3 mA
